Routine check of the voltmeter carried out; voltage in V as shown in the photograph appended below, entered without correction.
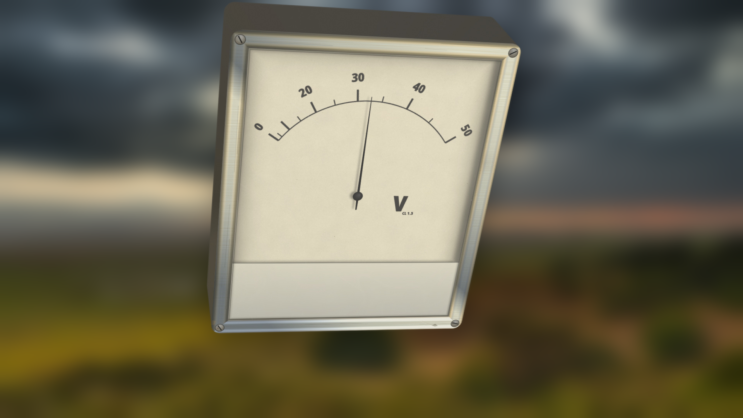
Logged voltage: 32.5 V
